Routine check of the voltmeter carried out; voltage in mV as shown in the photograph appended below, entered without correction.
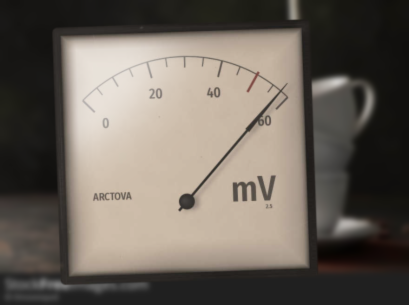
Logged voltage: 57.5 mV
